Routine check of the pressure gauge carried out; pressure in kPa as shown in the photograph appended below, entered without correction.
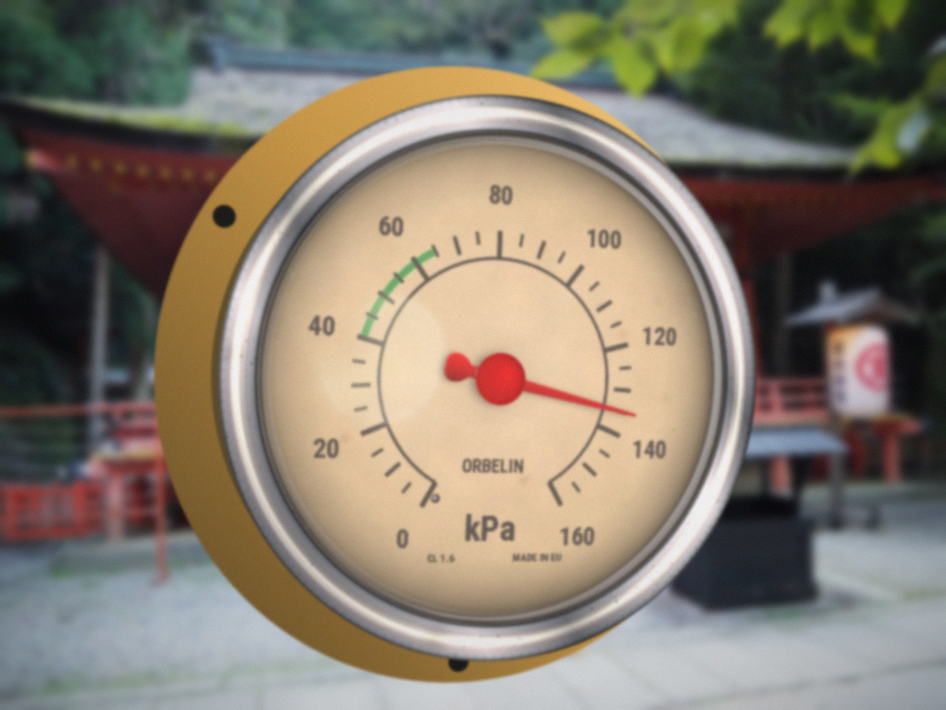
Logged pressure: 135 kPa
